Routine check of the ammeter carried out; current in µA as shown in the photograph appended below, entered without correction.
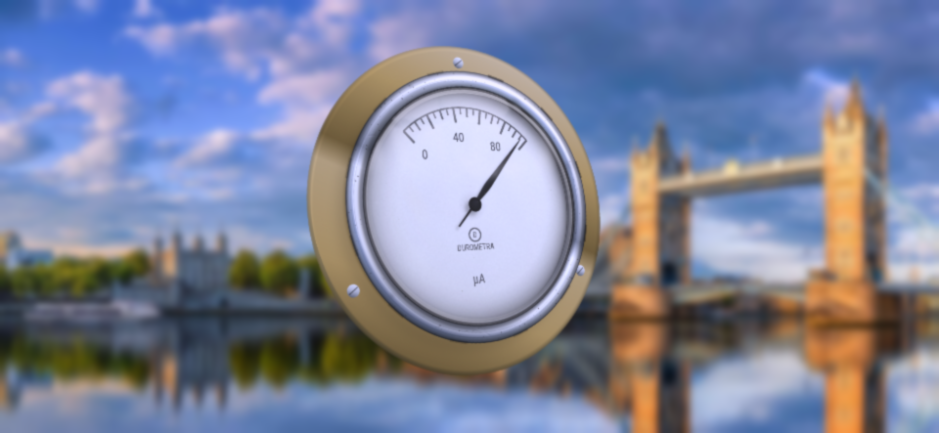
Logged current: 95 µA
